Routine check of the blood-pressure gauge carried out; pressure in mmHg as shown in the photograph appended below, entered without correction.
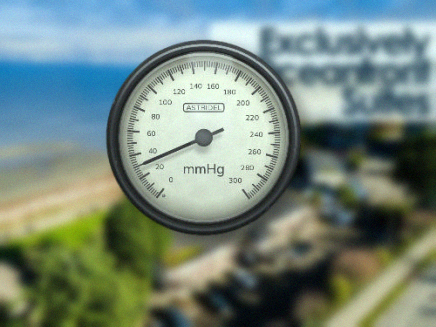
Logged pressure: 30 mmHg
